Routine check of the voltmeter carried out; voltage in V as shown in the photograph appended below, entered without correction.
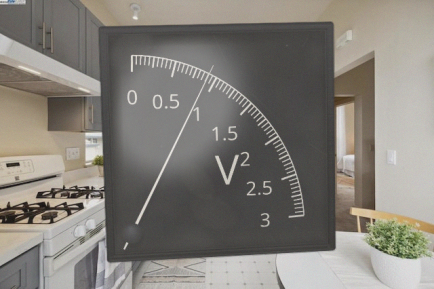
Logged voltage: 0.9 V
